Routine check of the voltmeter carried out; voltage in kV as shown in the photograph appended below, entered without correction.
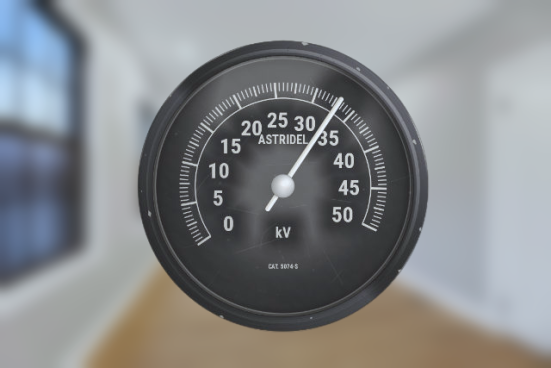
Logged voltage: 33 kV
